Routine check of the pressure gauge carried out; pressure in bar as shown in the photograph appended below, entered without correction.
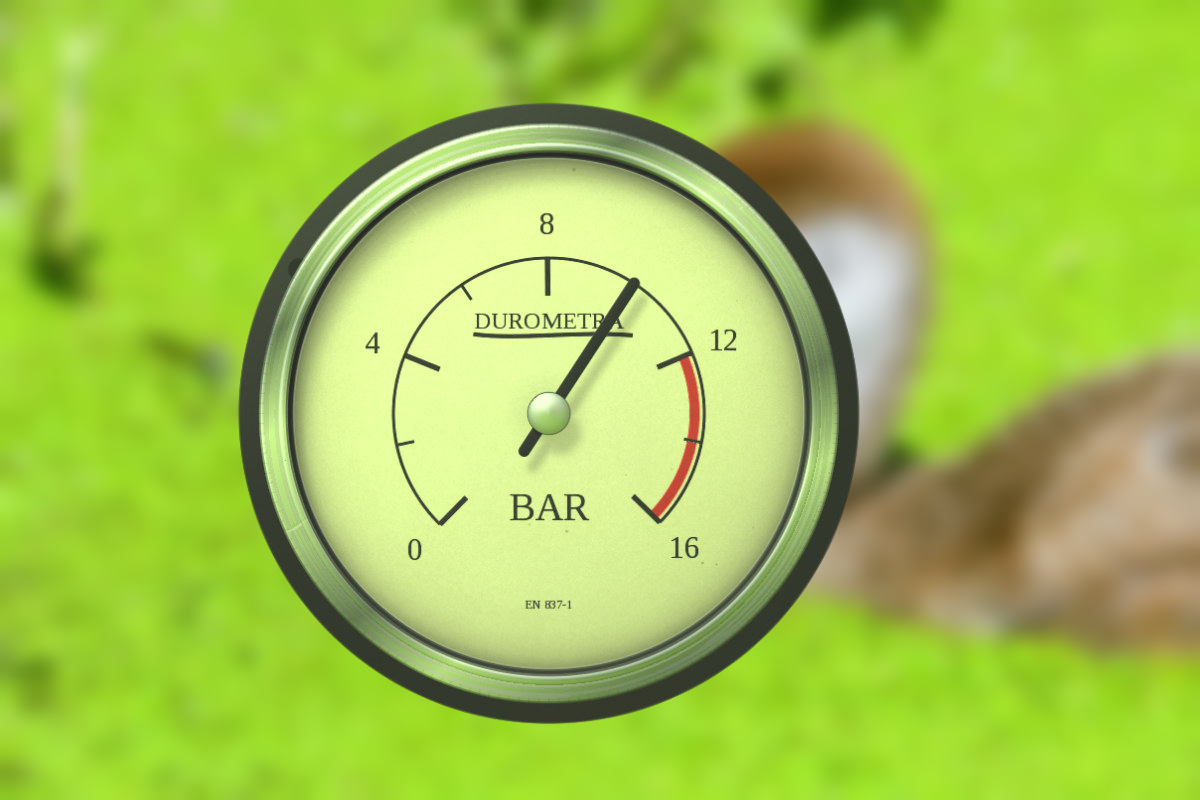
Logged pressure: 10 bar
